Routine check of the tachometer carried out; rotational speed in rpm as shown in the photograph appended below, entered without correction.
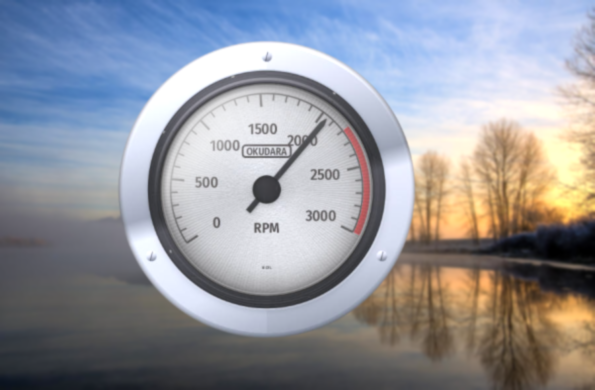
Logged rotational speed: 2050 rpm
